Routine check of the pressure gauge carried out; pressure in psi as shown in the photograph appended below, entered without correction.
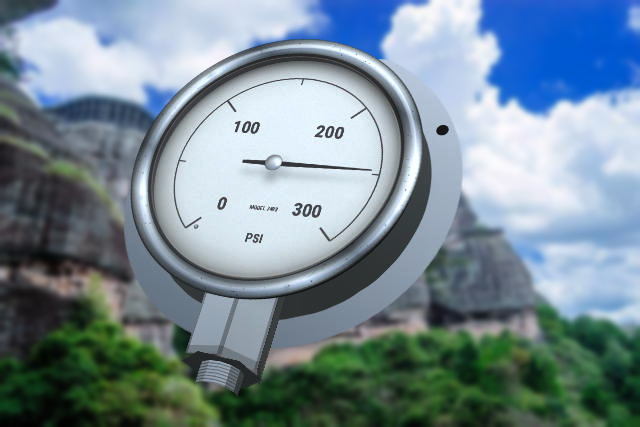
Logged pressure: 250 psi
